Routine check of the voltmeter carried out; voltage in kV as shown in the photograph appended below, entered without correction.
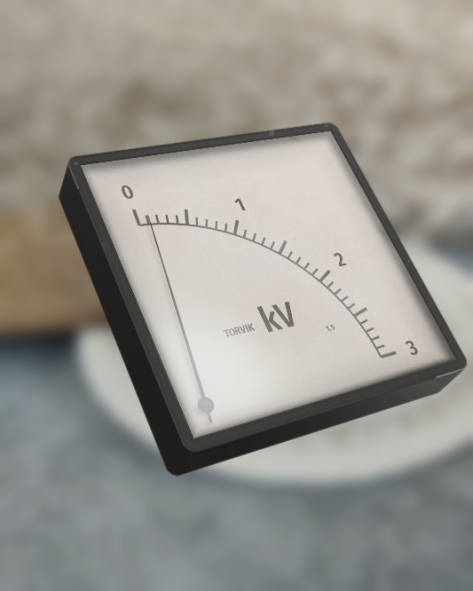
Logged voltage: 0.1 kV
